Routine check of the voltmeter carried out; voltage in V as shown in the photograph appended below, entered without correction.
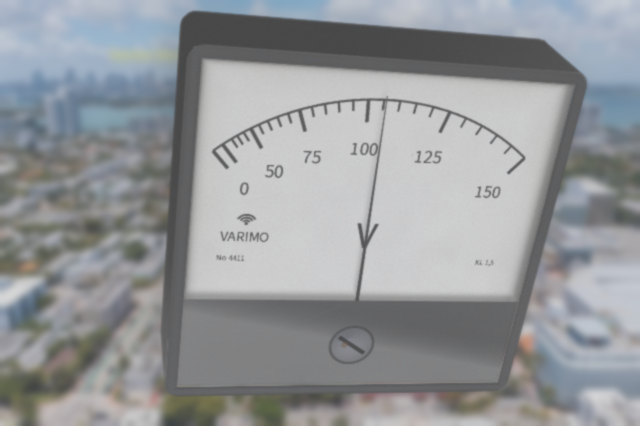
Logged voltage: 105 V
